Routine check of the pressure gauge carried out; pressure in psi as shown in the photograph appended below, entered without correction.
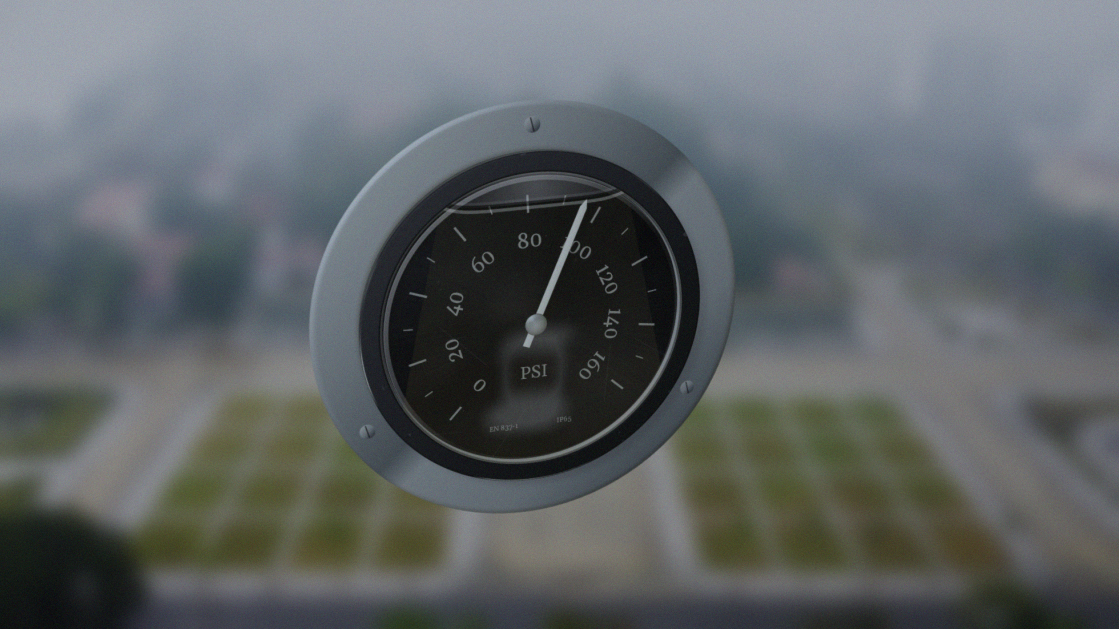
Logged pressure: 95 psi
